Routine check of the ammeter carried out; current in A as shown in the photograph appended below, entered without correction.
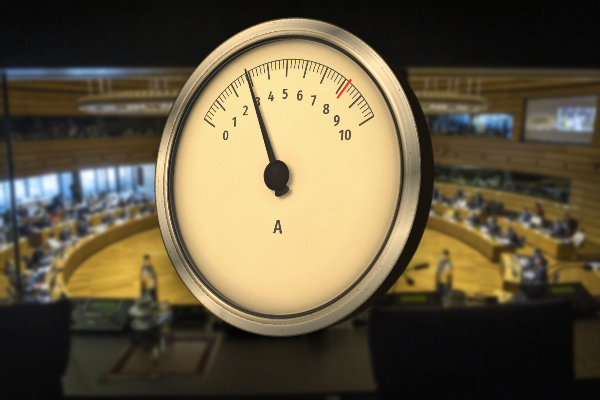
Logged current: 3 A
